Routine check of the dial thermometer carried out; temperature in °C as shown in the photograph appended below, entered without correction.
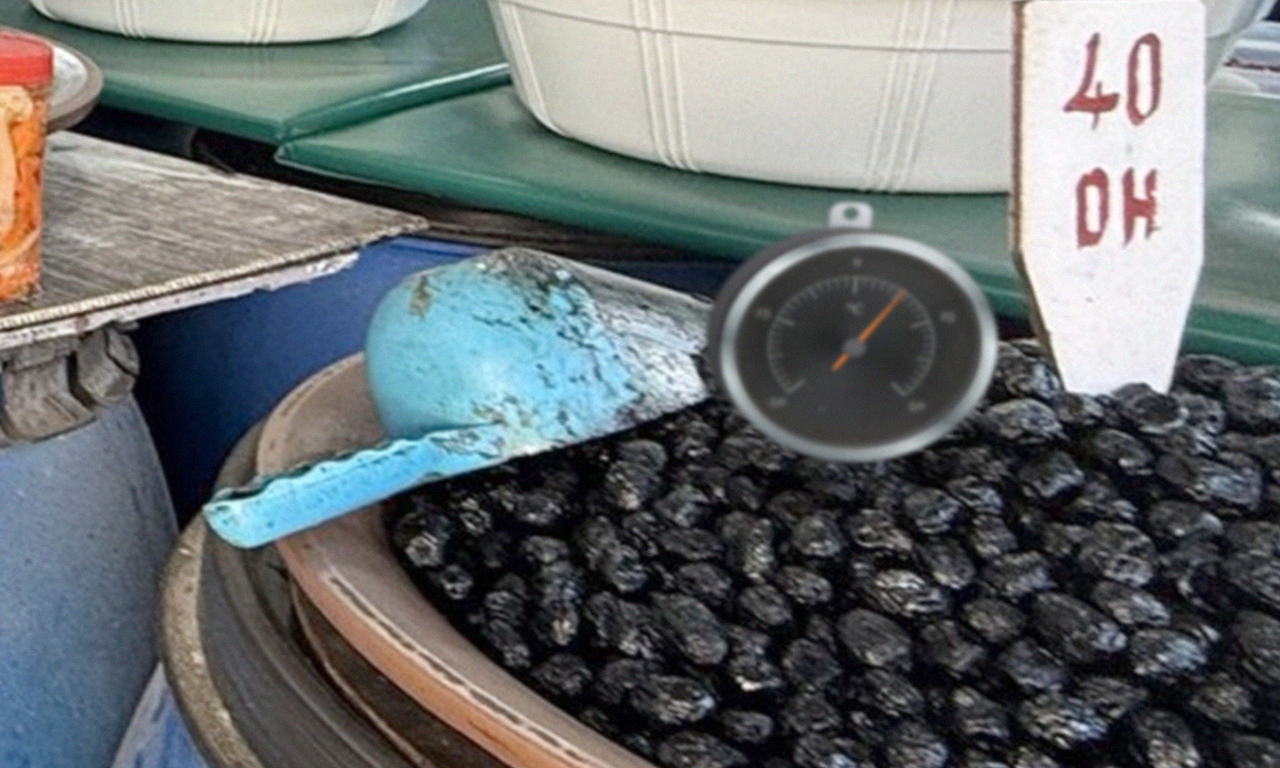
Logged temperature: 12.5 °C
